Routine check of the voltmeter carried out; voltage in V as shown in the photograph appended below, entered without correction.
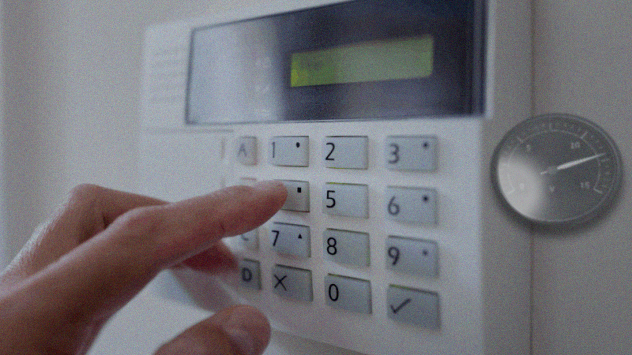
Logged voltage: 12 V
